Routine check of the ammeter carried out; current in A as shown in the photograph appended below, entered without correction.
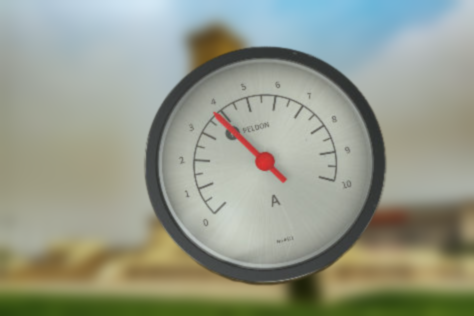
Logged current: 3.75 A
